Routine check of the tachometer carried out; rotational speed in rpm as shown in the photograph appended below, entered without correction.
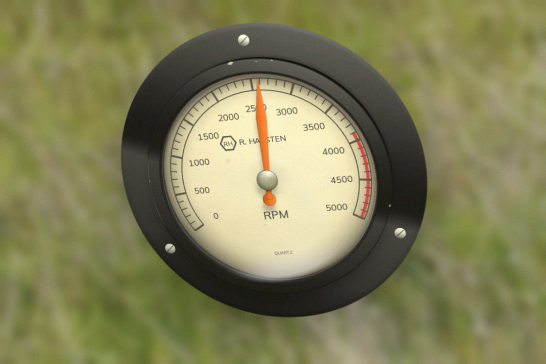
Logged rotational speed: 2600 rpm
